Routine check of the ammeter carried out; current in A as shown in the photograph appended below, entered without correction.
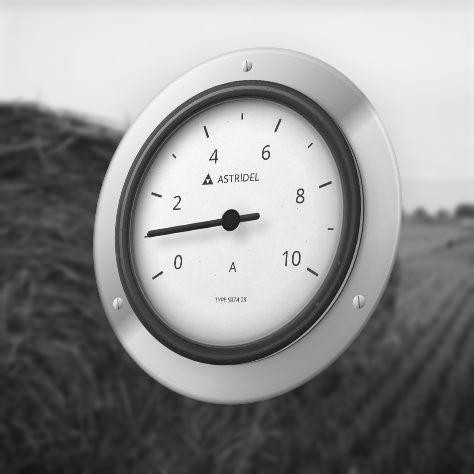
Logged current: 1 A
